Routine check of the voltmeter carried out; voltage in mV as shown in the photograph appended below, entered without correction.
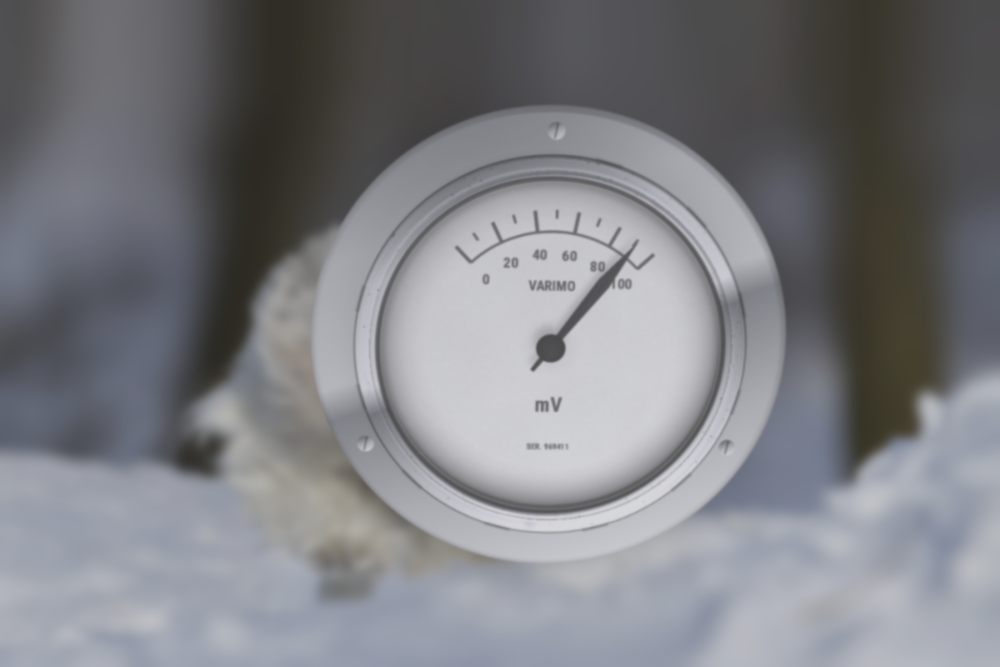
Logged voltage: 90 mV
